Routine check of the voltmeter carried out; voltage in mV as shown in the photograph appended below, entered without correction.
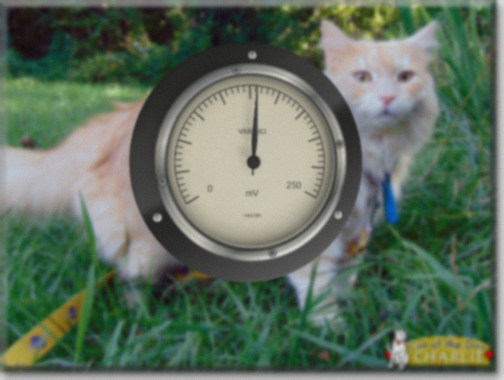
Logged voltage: 130 mV
